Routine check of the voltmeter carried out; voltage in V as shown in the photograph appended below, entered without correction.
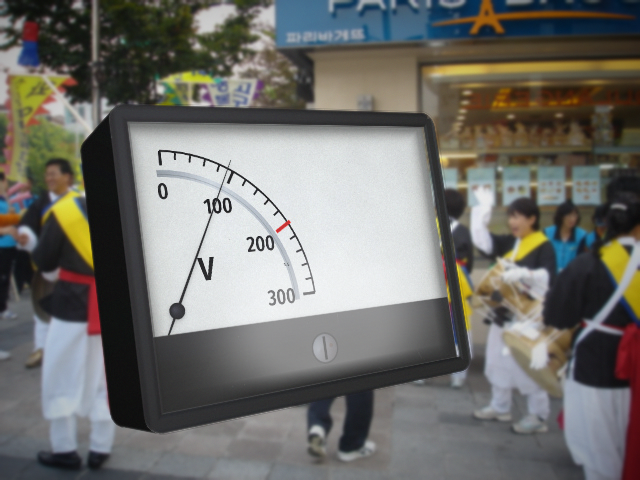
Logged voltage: 90 V
